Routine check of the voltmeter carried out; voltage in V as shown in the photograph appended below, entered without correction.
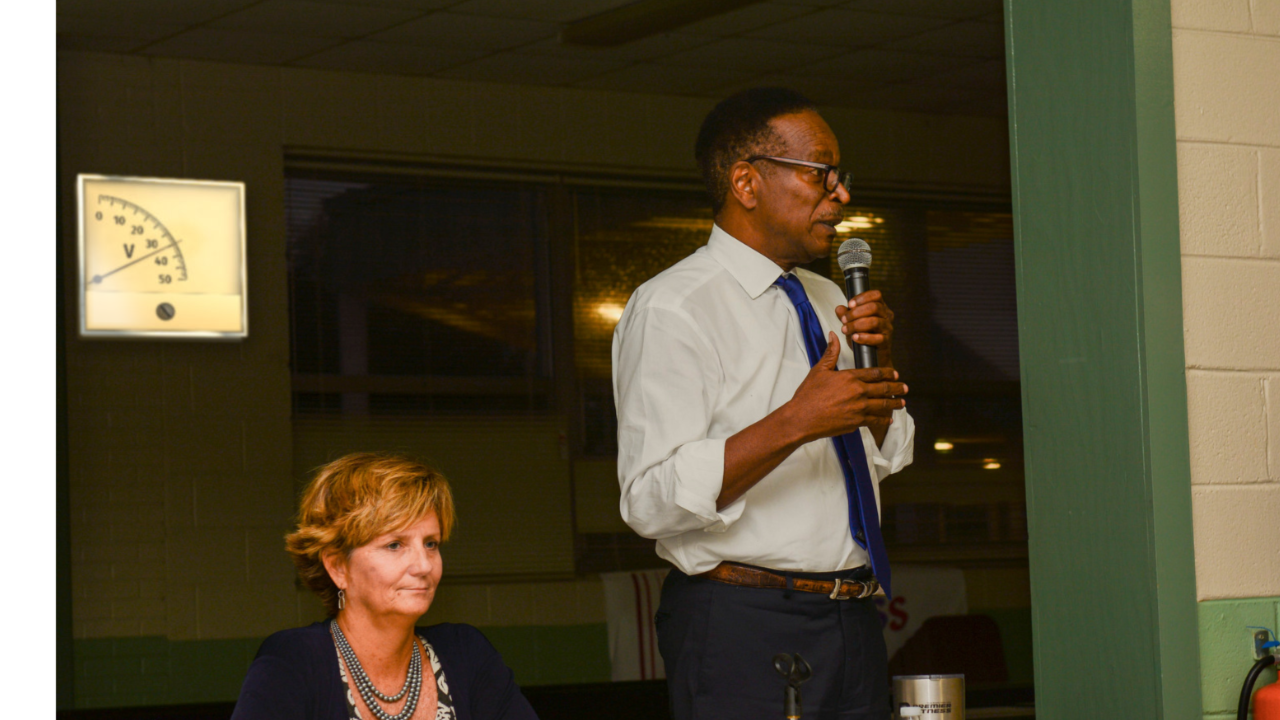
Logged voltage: 35 V
